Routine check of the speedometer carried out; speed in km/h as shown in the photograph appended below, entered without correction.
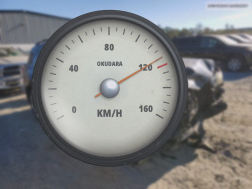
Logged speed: 120 km/h
